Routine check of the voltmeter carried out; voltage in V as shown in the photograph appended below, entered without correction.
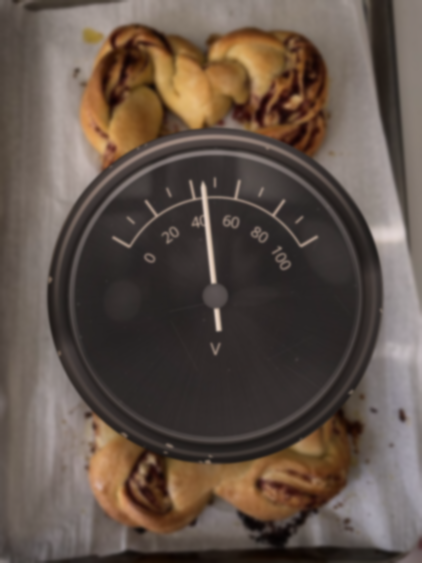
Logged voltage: 45 V
